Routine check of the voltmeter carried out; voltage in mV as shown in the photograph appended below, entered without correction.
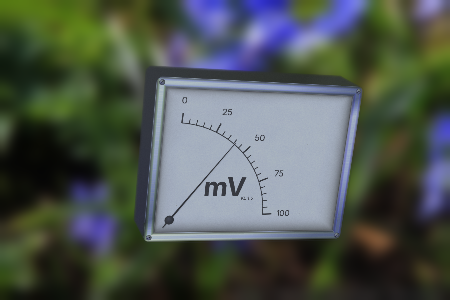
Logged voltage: 40 mV
